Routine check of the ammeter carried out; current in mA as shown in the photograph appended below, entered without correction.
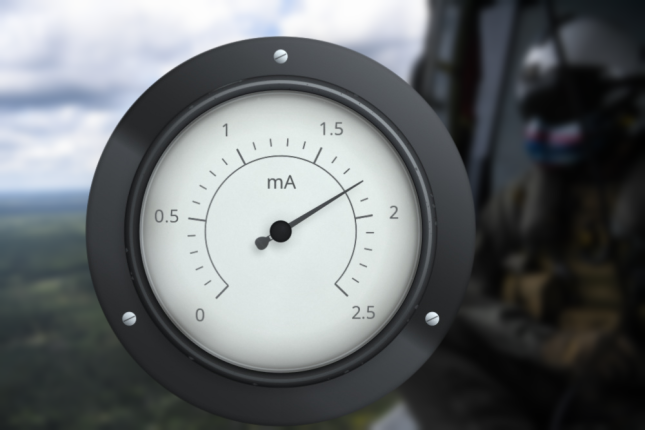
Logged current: 1.8 mA
